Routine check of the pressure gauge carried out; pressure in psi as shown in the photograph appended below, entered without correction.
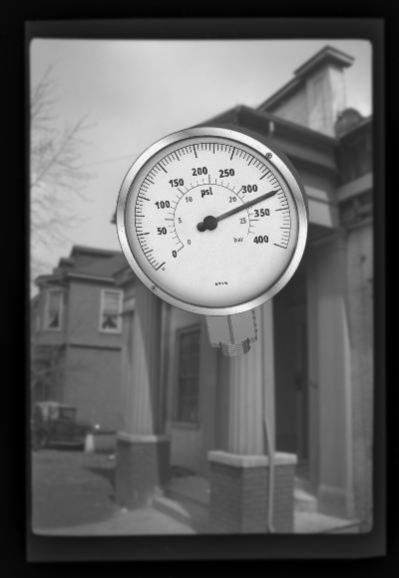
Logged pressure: 325 psi
